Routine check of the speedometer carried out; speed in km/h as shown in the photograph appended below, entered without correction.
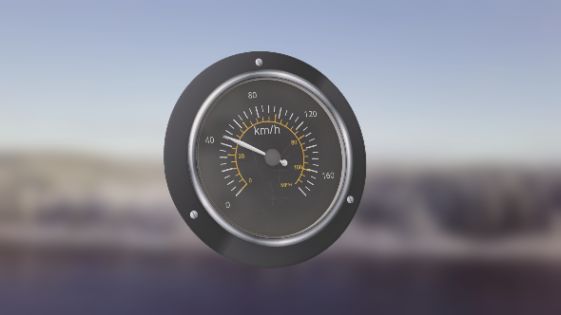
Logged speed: 45 km/h
